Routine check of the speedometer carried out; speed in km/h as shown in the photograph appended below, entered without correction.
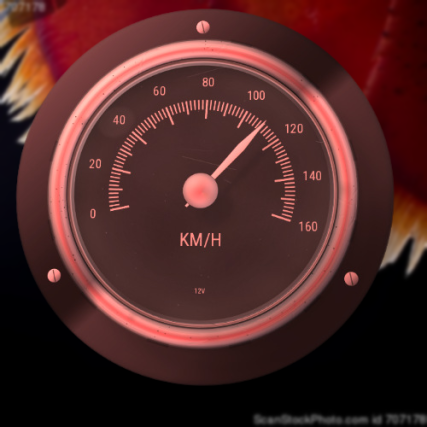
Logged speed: 110 km/h
